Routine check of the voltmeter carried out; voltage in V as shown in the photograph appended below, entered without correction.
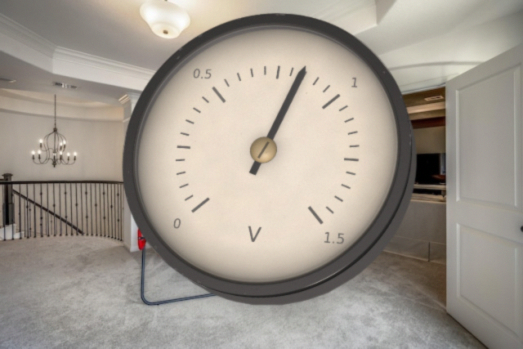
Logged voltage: 0.85 V
